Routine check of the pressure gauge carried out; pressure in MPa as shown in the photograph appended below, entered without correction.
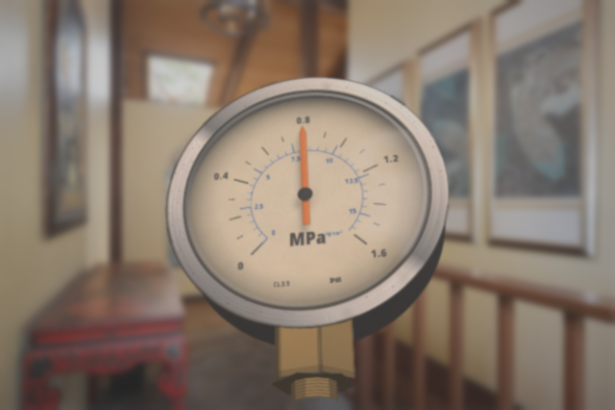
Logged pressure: 0.8 MPa
